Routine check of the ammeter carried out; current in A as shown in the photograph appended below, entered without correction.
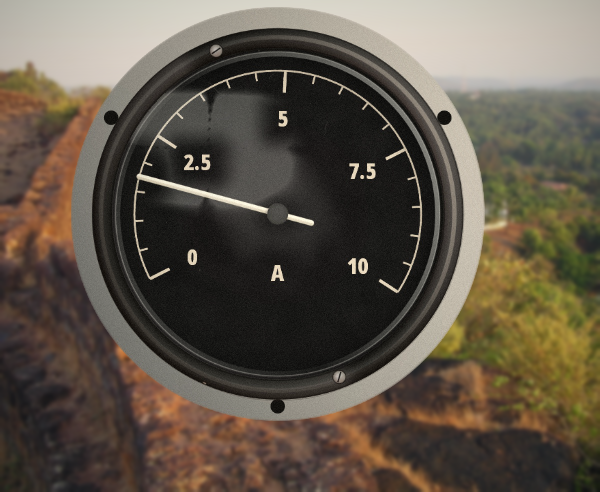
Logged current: 1.75 A
